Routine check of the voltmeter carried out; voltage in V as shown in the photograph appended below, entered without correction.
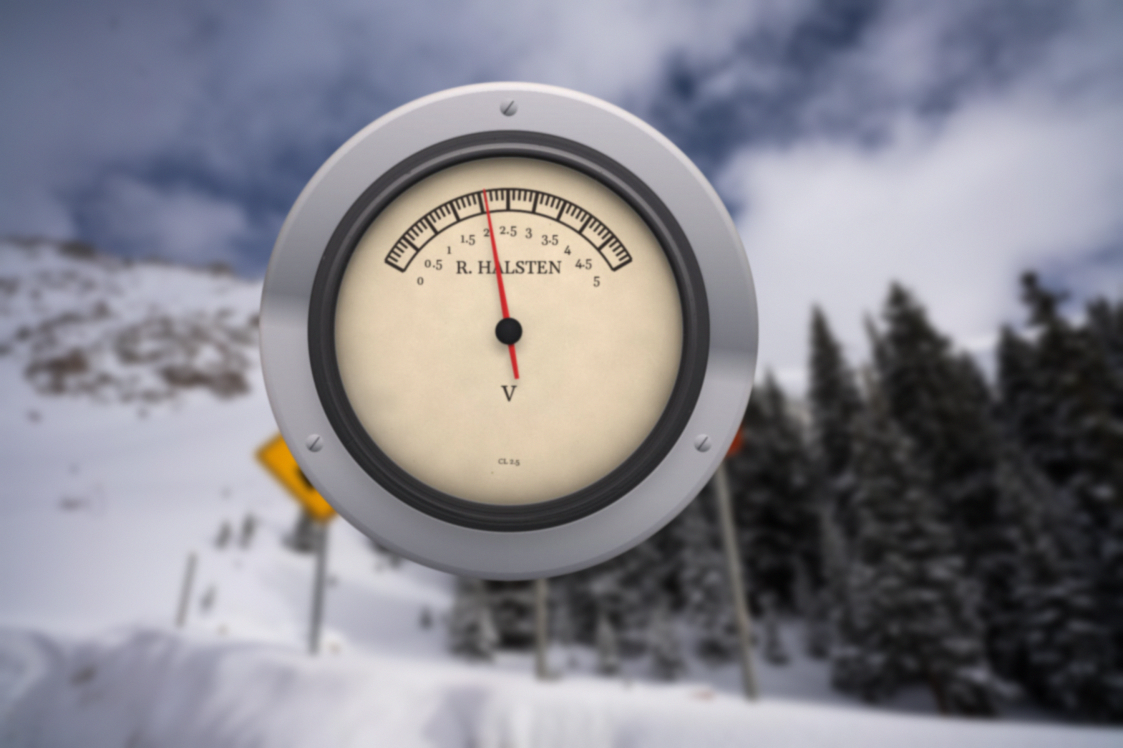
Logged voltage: 2.1 V
